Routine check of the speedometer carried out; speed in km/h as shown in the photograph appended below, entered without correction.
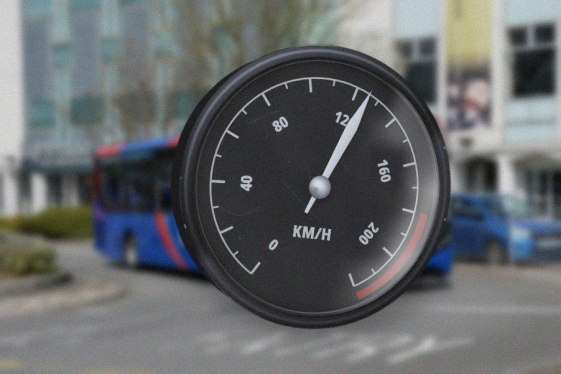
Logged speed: 125 km/h
